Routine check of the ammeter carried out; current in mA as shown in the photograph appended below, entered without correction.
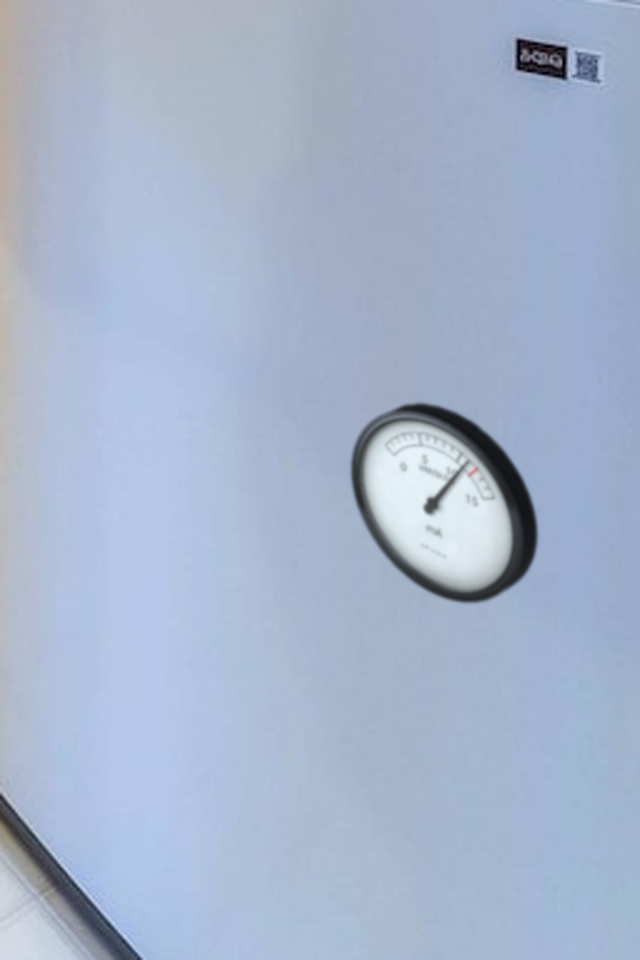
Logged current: 11 mA
